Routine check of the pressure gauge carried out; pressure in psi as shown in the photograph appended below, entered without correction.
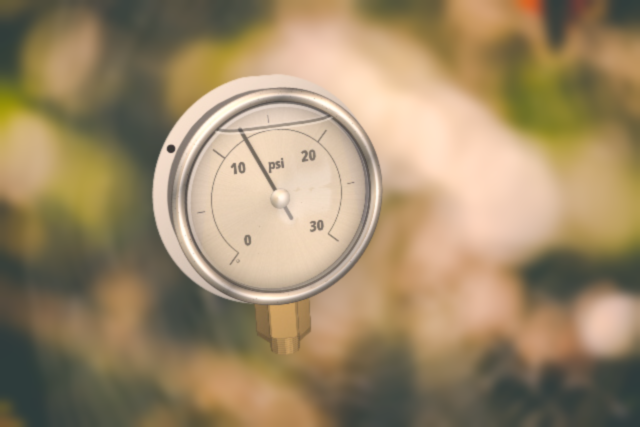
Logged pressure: 12.5 psi
